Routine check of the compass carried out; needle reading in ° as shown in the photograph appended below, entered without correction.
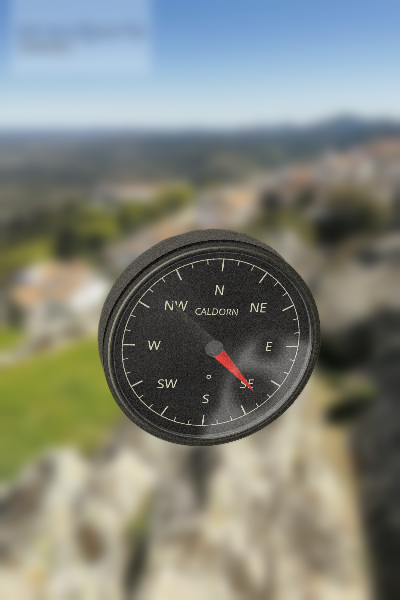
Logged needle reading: 135 °
